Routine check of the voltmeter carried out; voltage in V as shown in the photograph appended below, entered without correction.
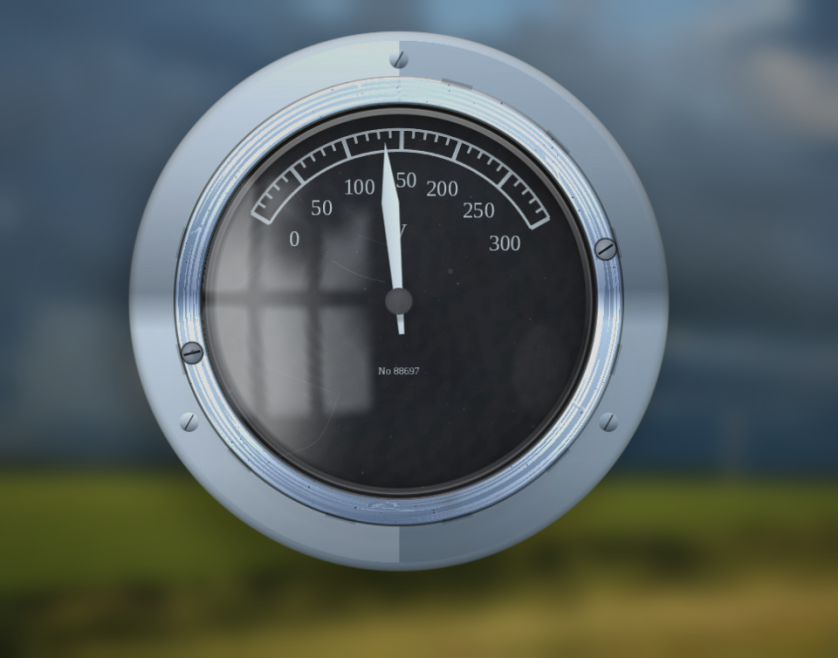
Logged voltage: 135 V
